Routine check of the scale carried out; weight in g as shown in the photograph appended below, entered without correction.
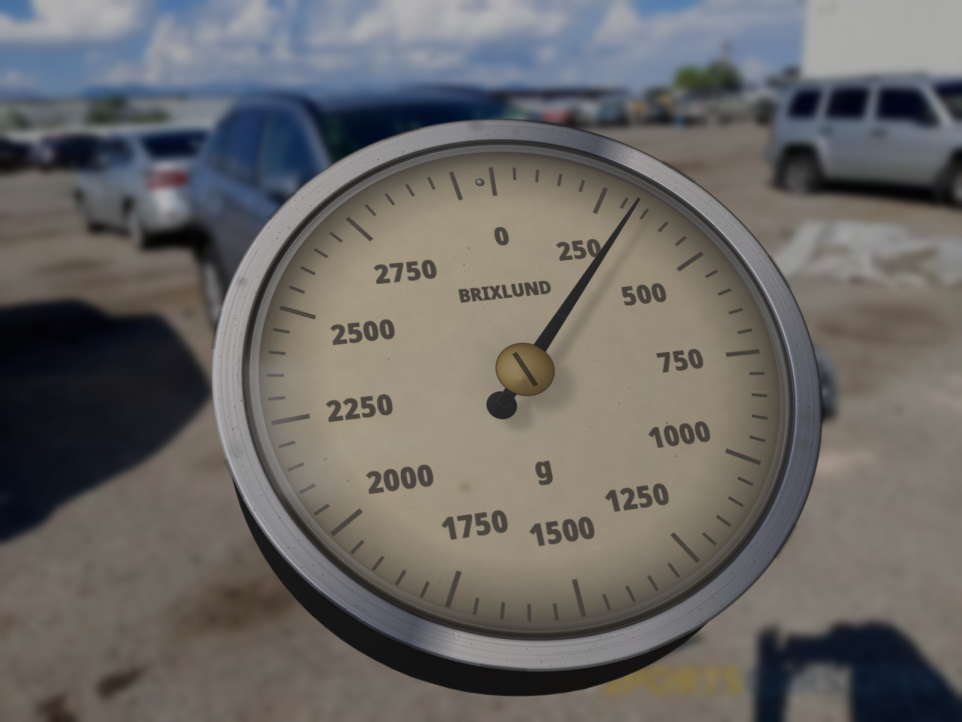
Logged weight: 325 g
